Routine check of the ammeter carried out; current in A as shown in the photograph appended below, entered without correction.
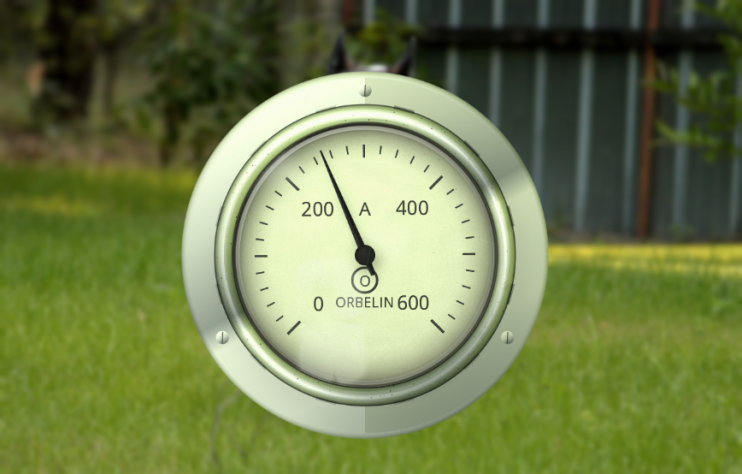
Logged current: 250 A
